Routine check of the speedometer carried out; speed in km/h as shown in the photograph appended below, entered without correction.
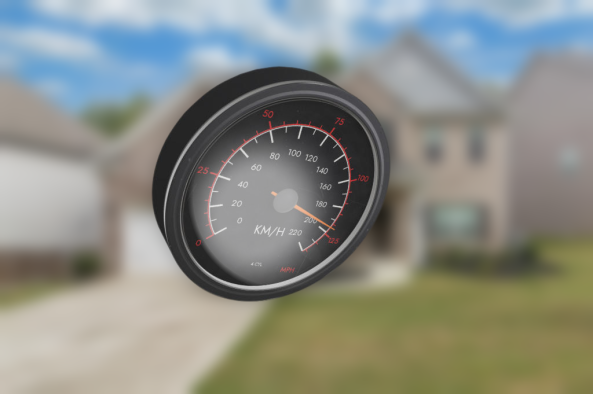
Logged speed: 195 km/h
